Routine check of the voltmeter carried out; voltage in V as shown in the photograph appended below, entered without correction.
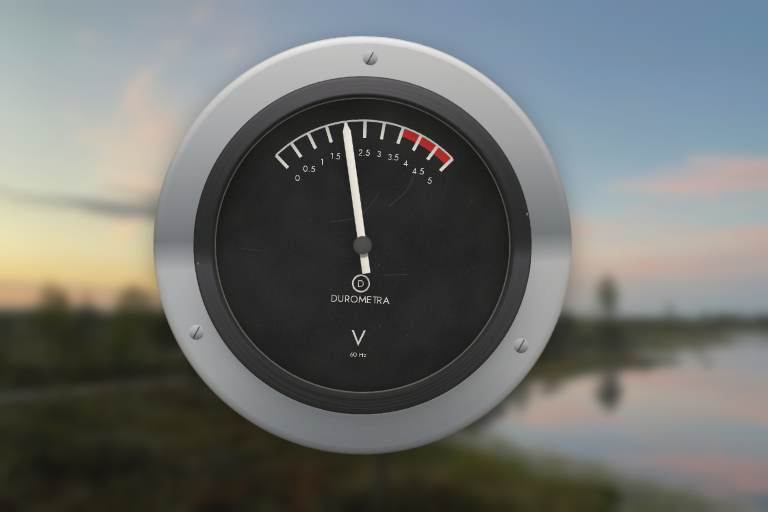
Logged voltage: 2 V
